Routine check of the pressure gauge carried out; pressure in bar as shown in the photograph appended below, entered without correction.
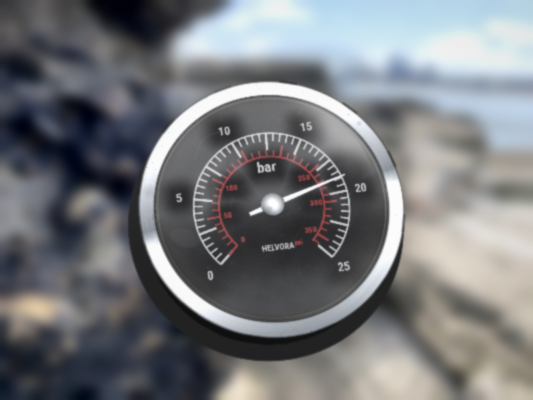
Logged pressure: 19 bar
